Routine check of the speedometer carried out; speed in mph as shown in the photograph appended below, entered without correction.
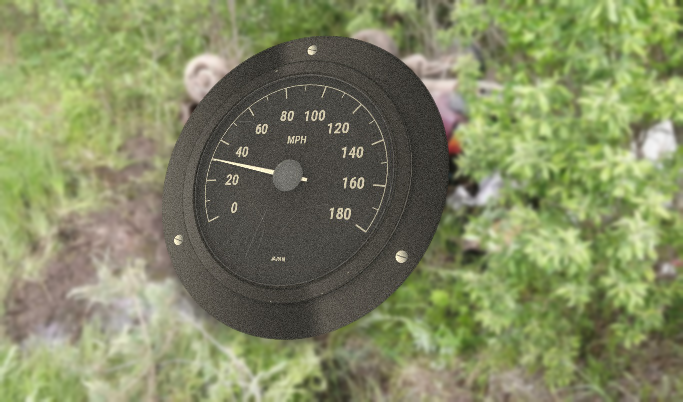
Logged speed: 30 mph
